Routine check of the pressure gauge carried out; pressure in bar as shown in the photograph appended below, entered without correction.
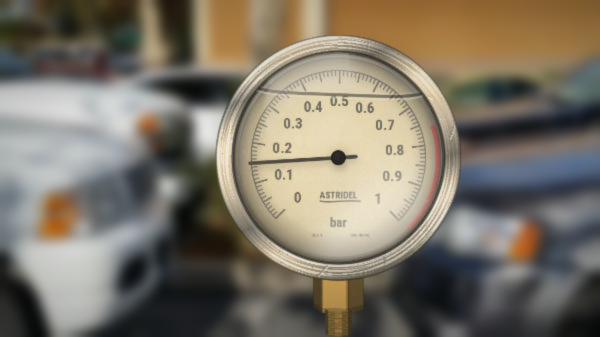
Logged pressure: 0.15 bar
